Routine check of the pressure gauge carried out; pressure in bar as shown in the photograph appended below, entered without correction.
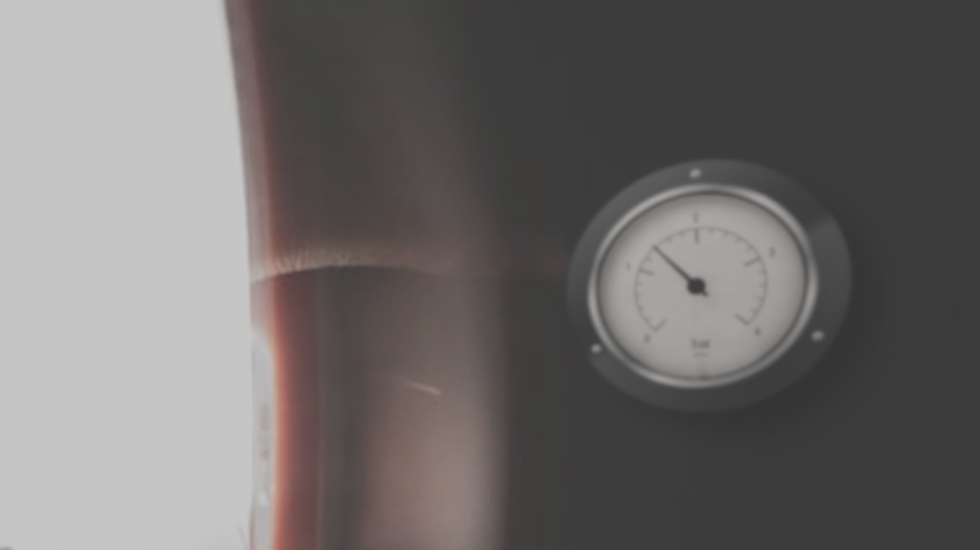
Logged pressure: 1.4 bar
